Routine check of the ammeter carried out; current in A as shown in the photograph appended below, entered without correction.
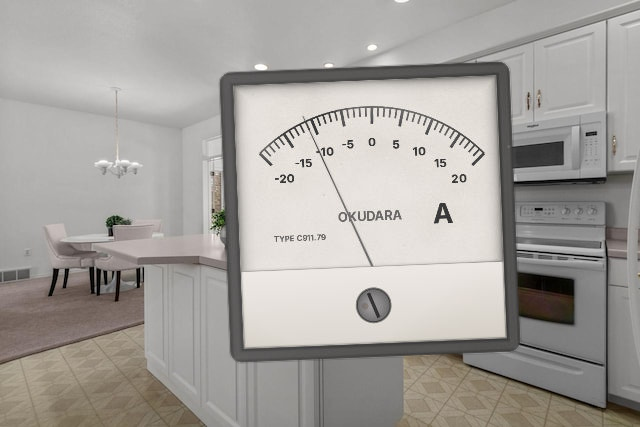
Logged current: -11 A
